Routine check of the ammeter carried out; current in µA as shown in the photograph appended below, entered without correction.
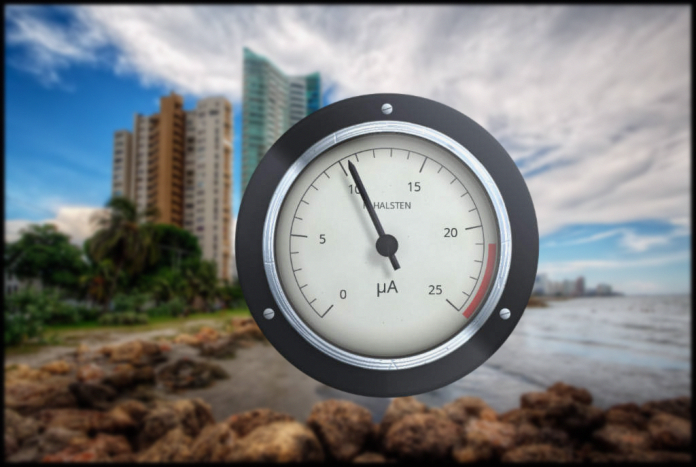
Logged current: 10.5 µA
